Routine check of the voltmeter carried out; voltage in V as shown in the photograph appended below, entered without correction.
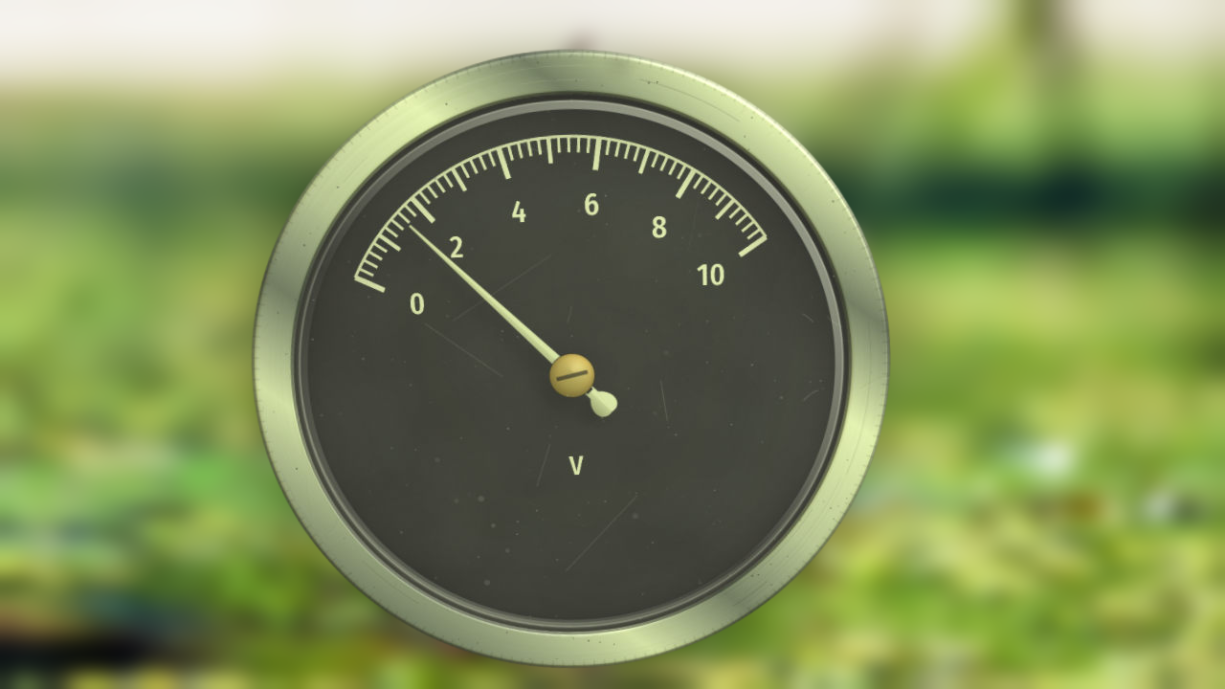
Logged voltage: 1.6 V
